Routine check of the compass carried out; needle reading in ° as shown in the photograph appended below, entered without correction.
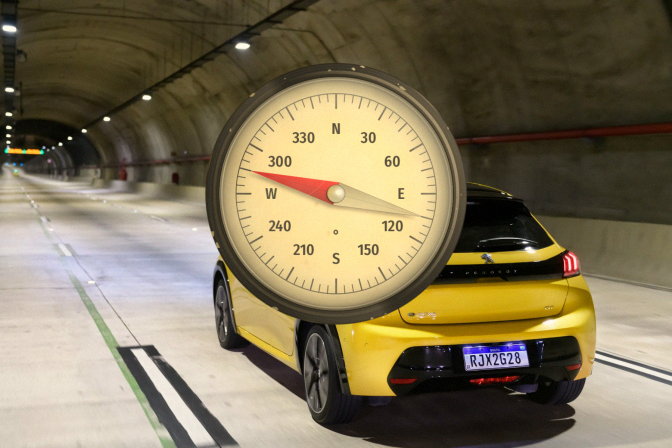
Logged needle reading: 285 °
